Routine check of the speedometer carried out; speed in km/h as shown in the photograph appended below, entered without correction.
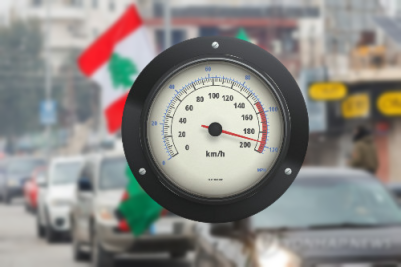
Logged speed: 190 km/h
